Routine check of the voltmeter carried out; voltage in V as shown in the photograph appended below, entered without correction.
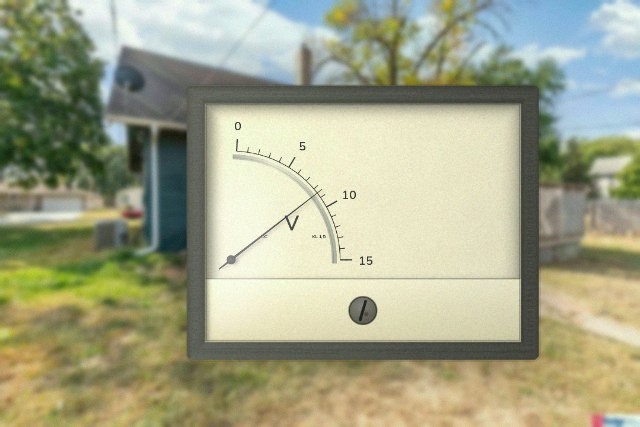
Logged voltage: 8.5 V
